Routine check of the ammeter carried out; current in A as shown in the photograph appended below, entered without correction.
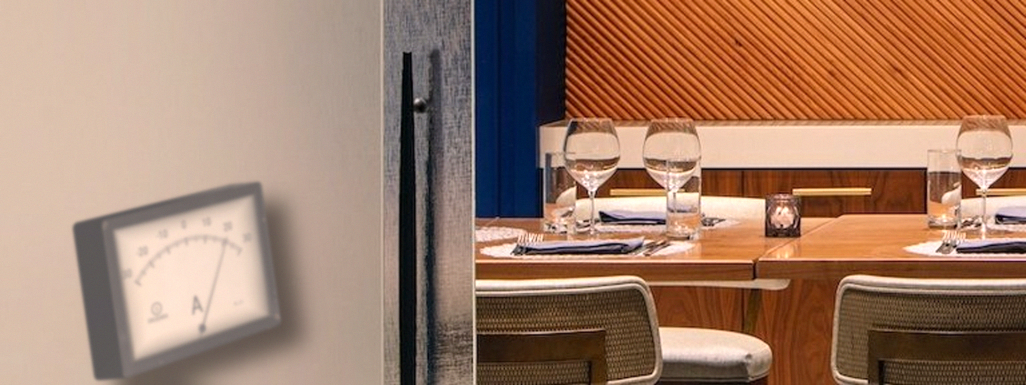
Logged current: 20 A
